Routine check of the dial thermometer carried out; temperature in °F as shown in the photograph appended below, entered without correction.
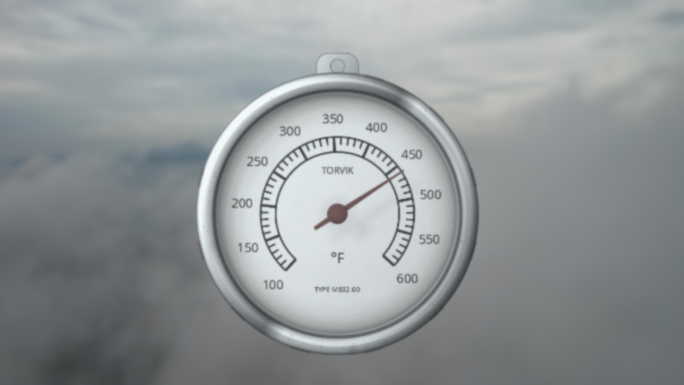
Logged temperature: 460 °F
